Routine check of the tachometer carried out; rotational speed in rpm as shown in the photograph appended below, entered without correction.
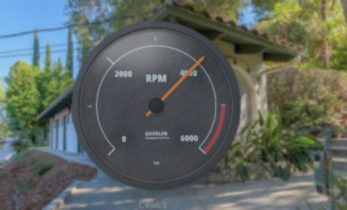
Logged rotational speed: 4000 rpm
